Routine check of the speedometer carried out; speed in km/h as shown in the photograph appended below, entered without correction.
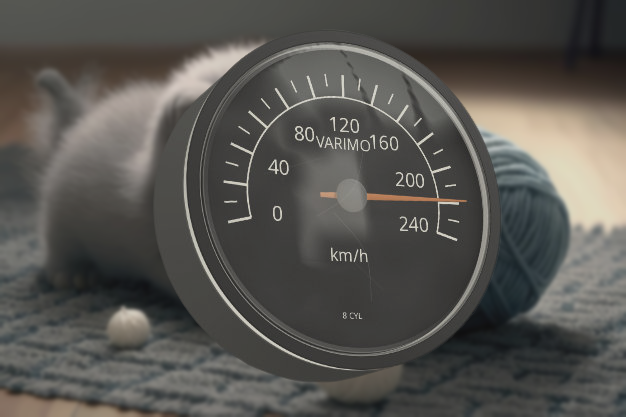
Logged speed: 220 km/h
